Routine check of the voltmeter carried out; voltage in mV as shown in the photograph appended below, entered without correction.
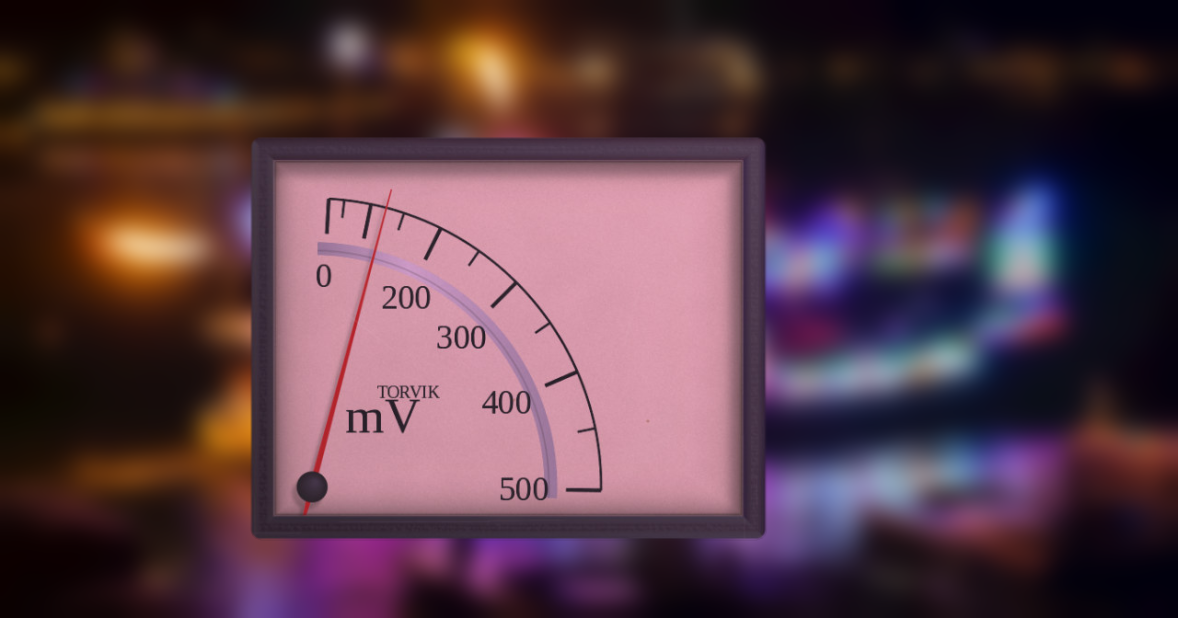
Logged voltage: 125 mV
